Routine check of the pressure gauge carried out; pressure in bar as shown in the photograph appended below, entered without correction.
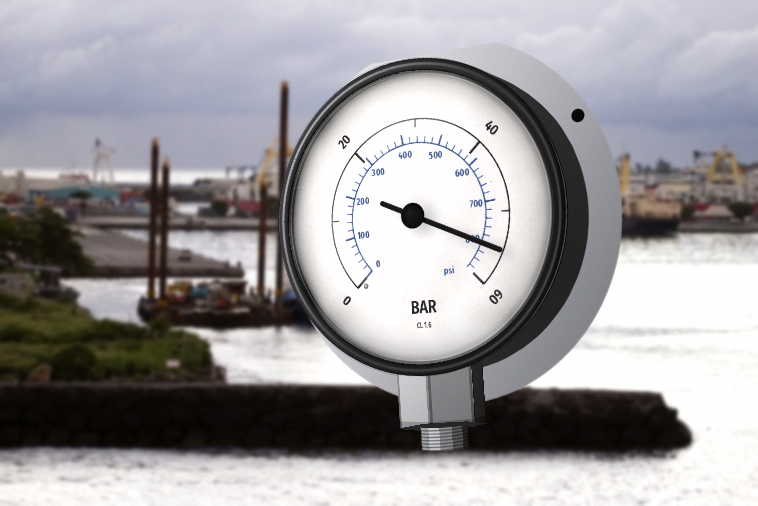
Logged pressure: 55 bar
